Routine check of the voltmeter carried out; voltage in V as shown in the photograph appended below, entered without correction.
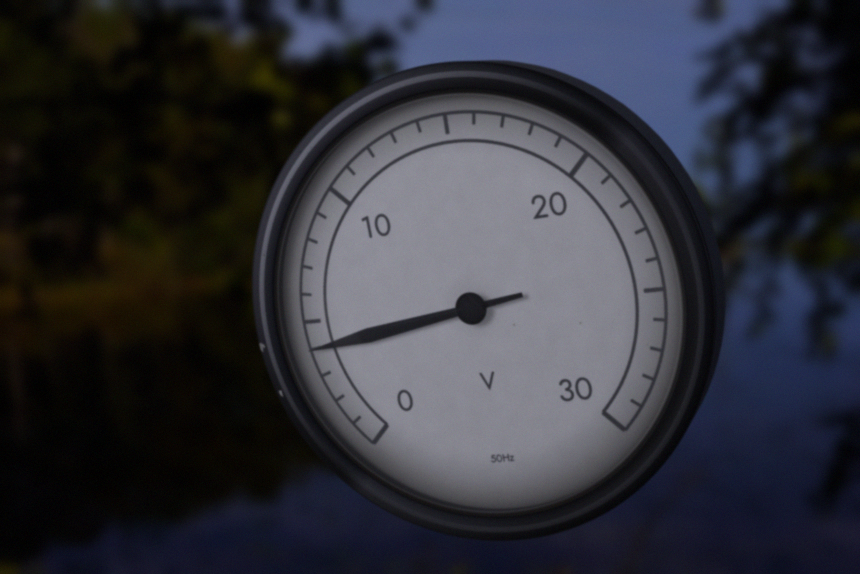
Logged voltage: 4 V
